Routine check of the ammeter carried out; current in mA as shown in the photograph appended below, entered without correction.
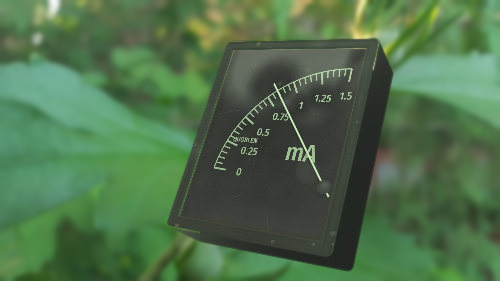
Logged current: 0.85 mA
